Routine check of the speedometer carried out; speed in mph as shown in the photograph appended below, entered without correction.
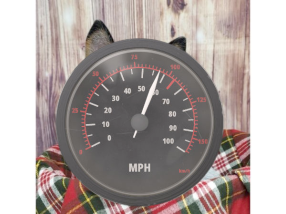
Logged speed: 57.5 mph
